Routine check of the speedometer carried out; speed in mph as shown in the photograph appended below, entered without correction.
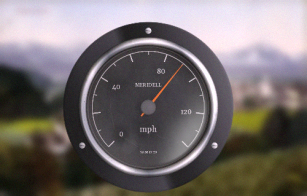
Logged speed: 90 mph
